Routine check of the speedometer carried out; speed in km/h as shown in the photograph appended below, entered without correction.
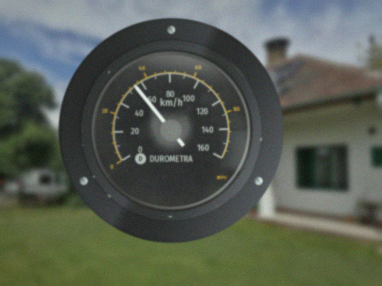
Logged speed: 55 km/h
